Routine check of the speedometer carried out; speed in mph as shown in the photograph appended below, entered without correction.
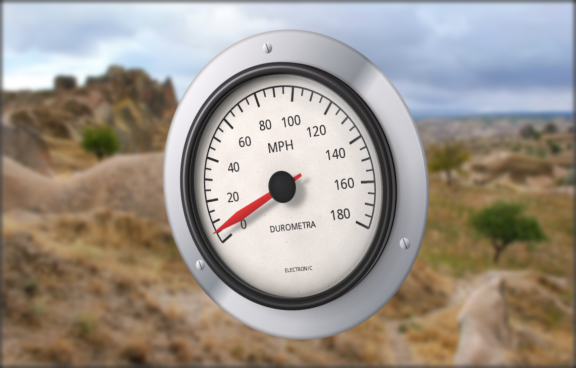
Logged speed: 5 mph
